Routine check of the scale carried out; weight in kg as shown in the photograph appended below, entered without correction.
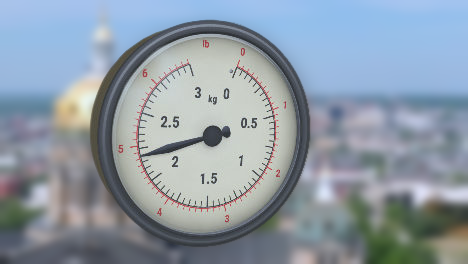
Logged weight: 2.2 kg
